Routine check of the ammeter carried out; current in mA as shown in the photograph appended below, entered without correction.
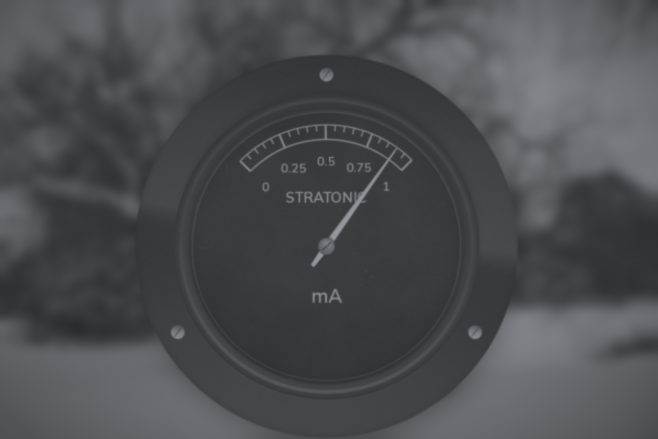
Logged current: 0.9 mA
